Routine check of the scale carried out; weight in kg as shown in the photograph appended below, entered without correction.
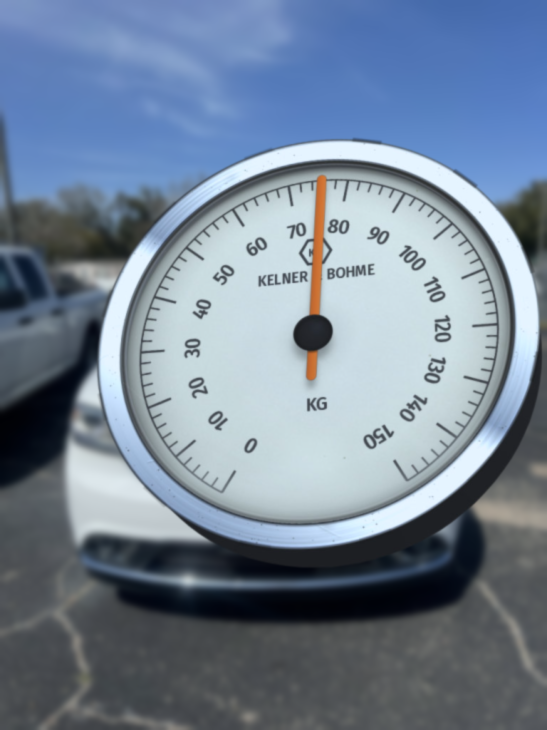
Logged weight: 76 kg
